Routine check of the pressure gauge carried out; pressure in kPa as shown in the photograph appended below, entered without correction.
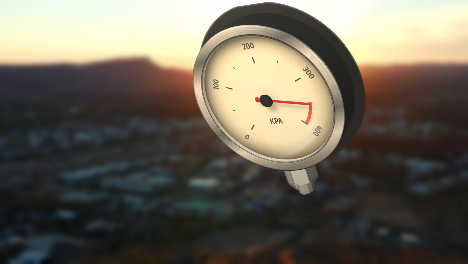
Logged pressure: 350 kPa
